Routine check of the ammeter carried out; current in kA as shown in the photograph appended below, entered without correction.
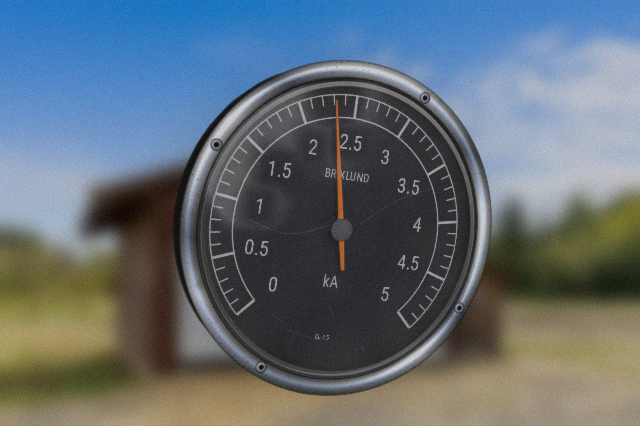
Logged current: 2.3 kA
